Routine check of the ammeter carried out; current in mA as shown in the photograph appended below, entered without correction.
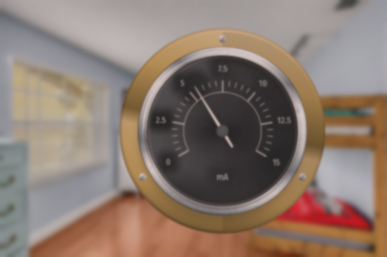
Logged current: 5.5 mA
